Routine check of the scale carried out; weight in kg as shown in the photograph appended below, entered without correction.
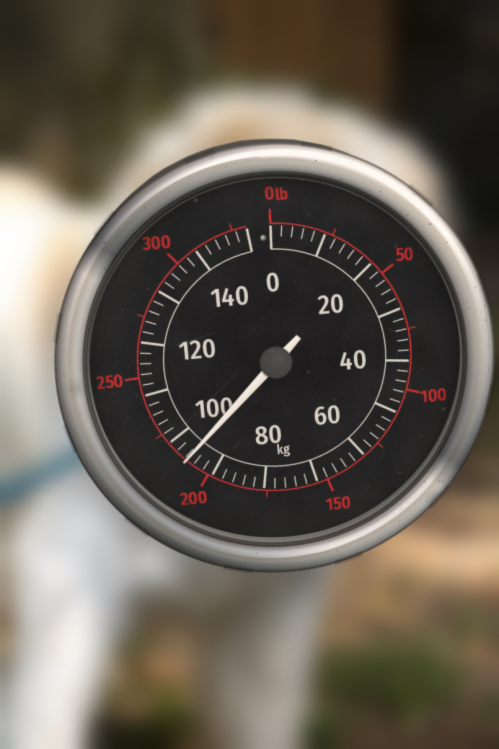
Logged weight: 96 kg
